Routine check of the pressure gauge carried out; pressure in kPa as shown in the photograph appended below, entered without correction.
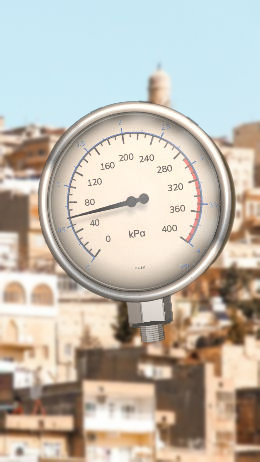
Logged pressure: 60 kPa
